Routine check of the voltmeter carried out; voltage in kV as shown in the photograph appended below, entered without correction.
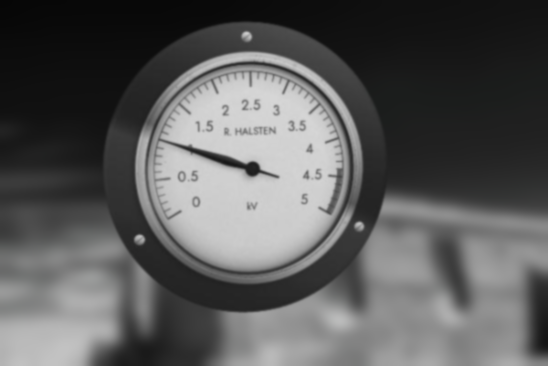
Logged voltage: 1 kV
